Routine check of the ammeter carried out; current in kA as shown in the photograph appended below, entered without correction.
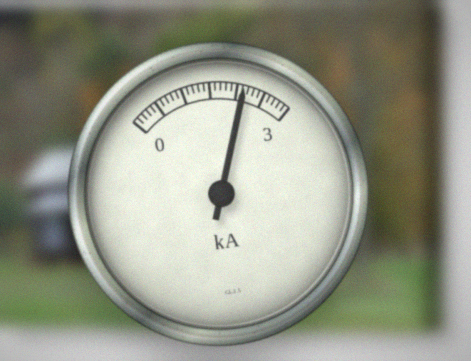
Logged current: 2.1 kA
